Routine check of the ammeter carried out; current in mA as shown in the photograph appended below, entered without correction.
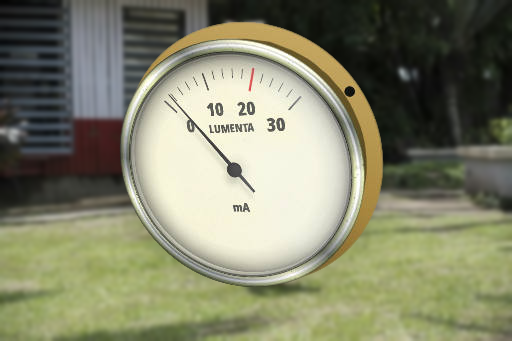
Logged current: 2 mA
